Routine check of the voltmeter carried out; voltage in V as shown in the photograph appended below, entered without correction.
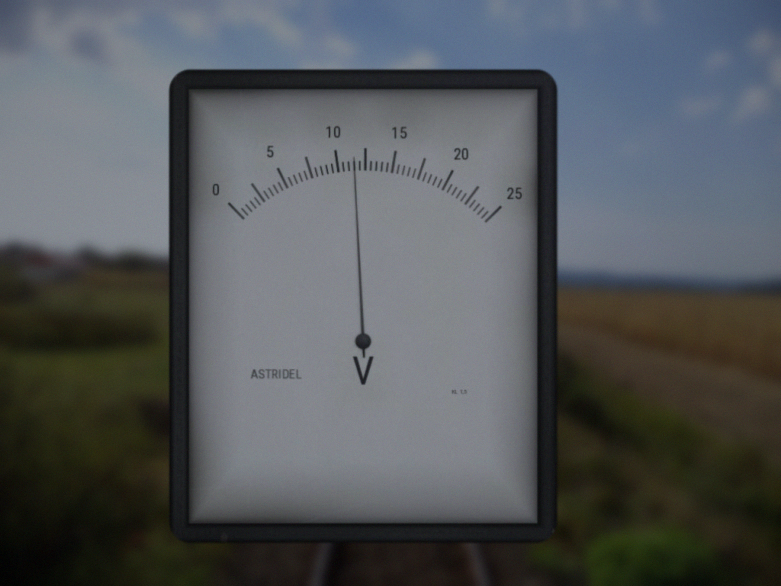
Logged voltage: 11.5 V
